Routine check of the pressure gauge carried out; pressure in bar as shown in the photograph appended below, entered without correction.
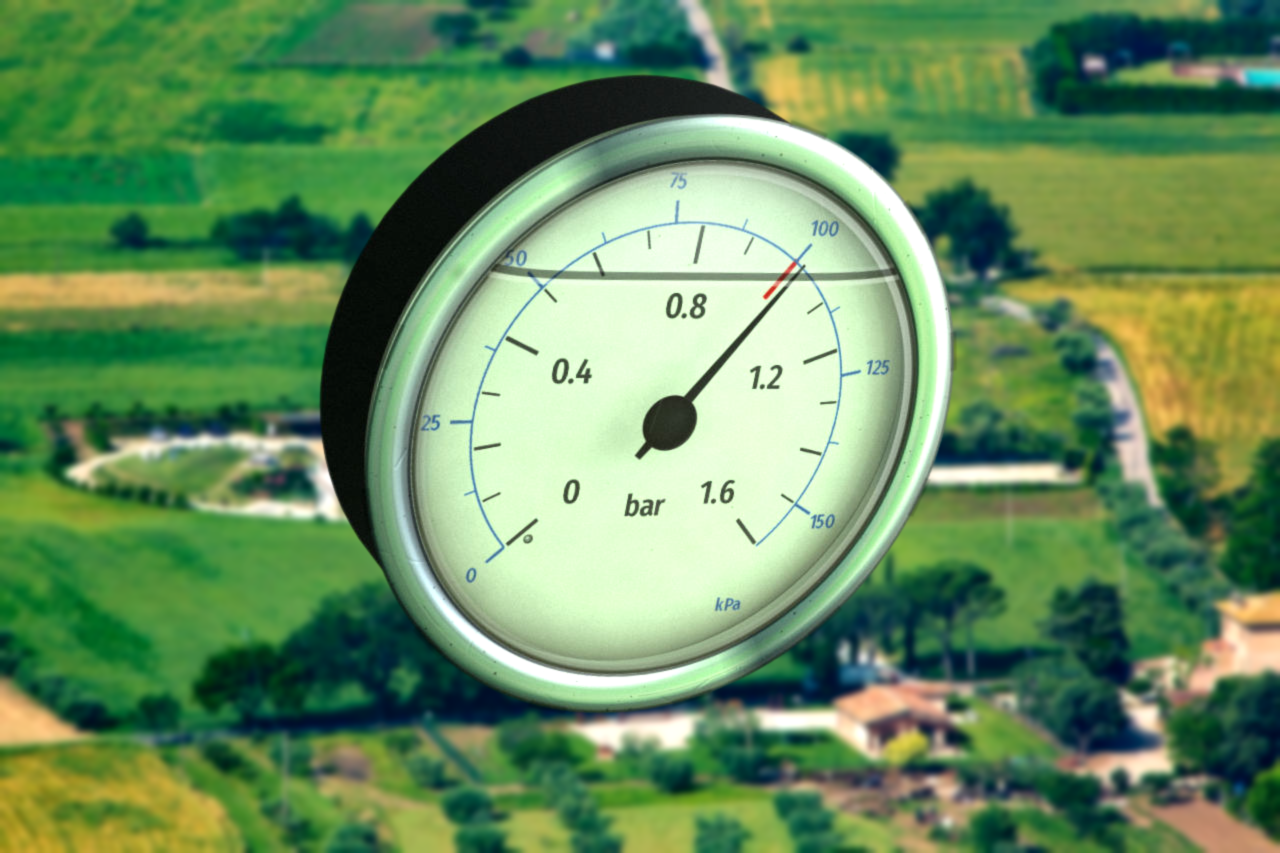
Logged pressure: 1 bar
